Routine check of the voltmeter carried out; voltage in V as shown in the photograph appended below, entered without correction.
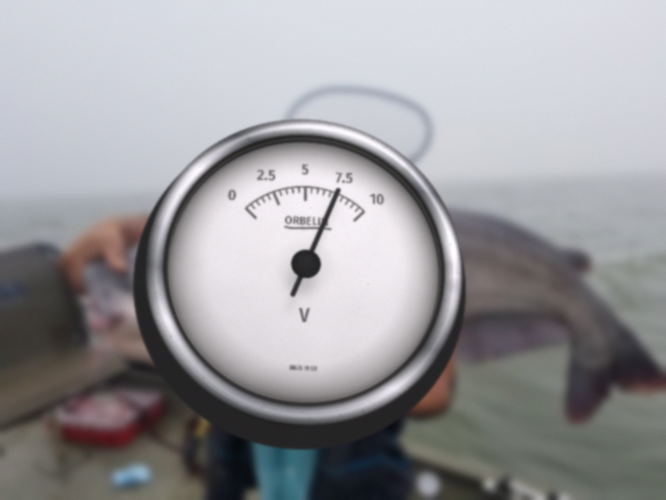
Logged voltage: 7.5 V
